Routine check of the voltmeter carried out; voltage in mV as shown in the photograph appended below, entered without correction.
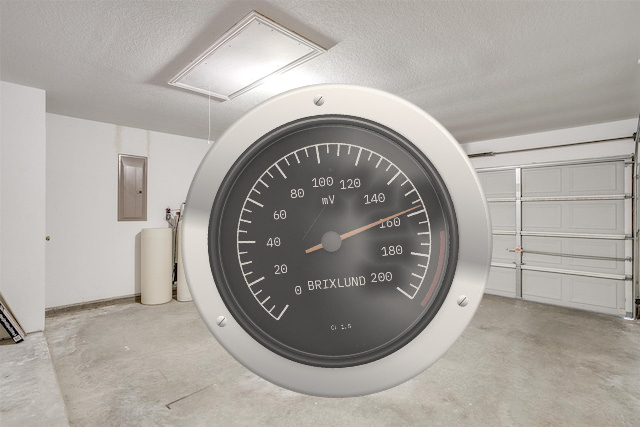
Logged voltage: 157.5 mV
